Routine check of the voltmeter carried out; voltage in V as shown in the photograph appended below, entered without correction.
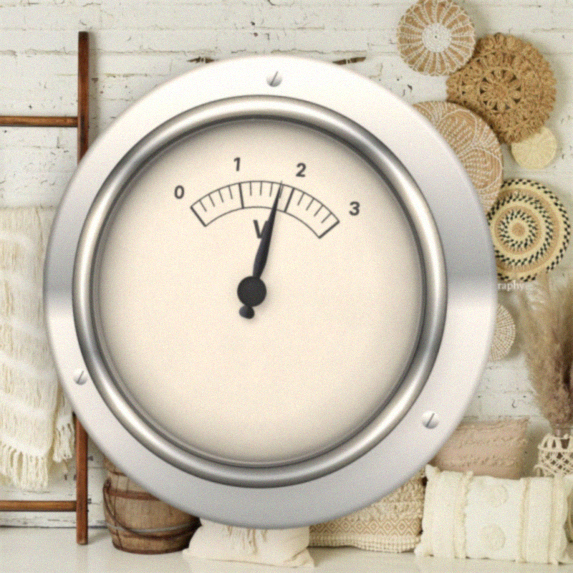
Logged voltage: 1.8 V
